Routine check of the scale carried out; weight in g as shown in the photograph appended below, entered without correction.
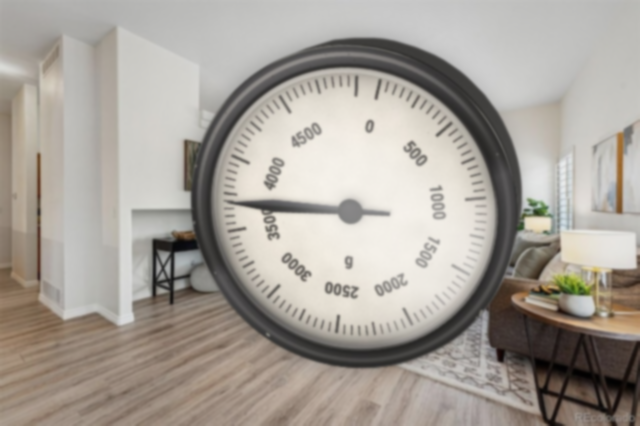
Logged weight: 3700 g
